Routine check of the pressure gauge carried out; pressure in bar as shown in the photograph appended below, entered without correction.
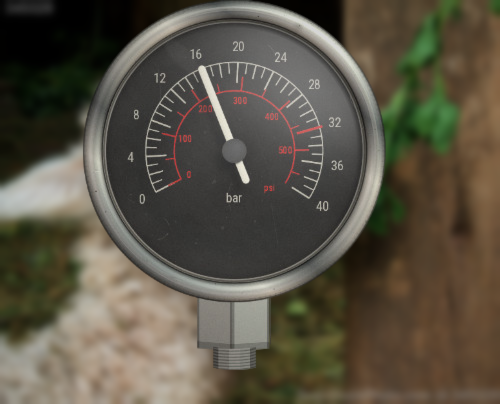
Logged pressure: 16 bar
